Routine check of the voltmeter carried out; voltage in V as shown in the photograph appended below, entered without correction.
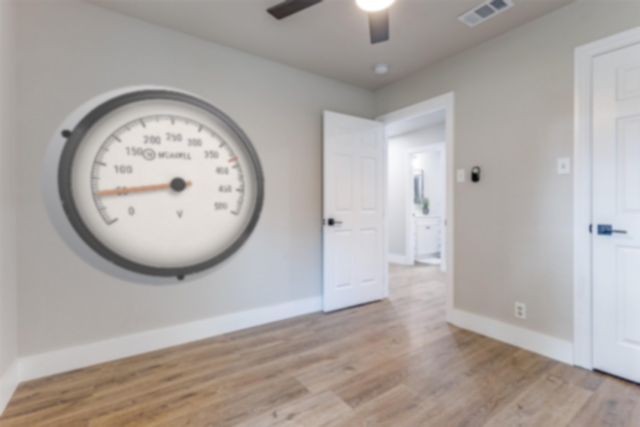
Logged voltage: 50 V
